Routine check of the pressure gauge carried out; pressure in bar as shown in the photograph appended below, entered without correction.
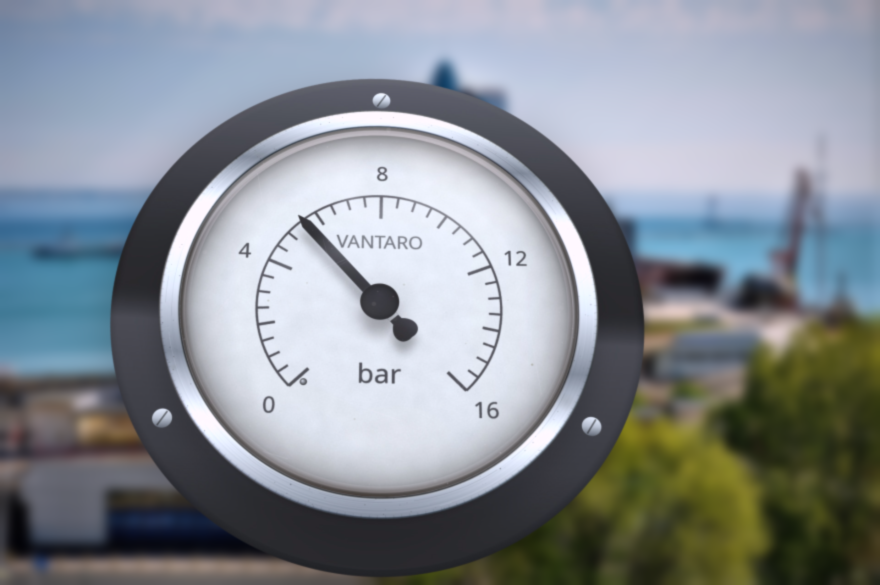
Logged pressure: 5.5 bar
